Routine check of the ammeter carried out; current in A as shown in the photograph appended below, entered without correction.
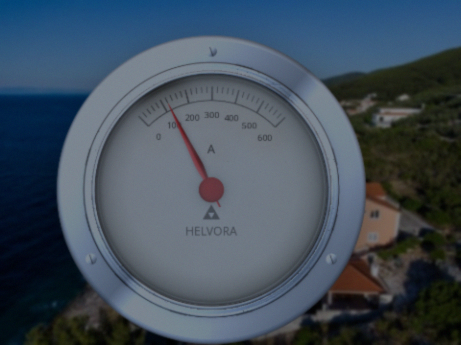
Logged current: 120 A
